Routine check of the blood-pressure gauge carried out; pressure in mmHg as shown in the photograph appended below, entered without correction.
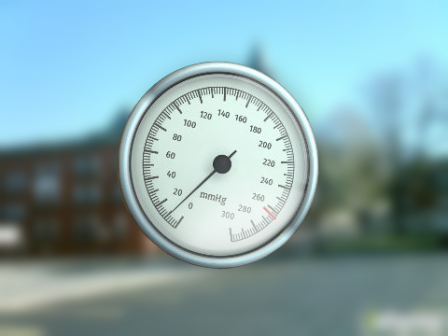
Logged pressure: 10 mmHg
